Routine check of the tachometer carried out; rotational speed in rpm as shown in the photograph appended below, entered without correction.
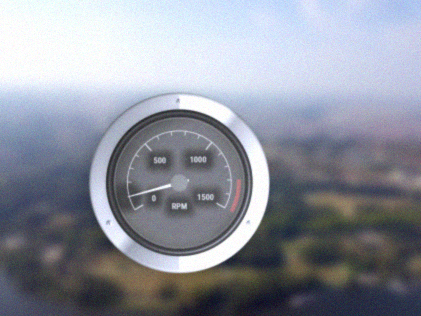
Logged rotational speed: 100 rpm
